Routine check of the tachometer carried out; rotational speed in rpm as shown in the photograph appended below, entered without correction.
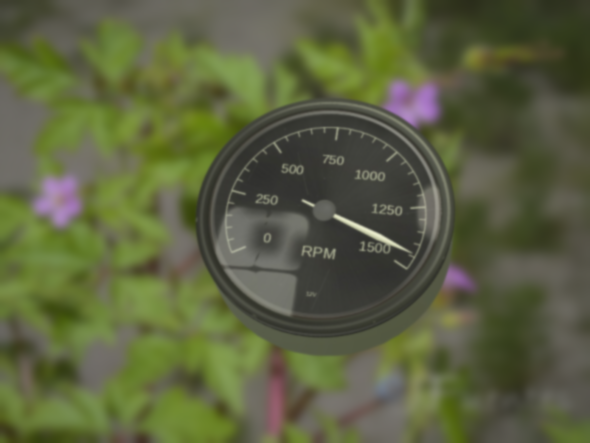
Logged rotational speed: 1450 rpm
